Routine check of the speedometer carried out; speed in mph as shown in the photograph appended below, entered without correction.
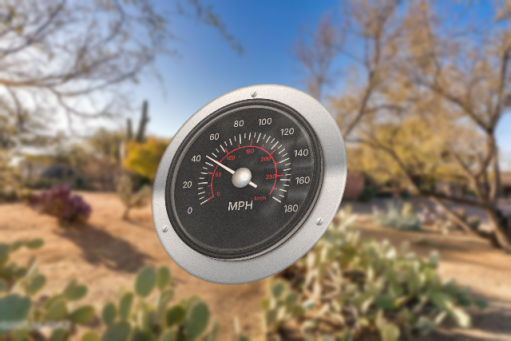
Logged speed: 45 mph
